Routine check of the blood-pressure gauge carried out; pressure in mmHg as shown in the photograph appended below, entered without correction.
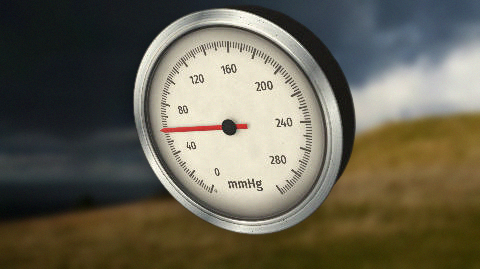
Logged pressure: 60 mmHg
